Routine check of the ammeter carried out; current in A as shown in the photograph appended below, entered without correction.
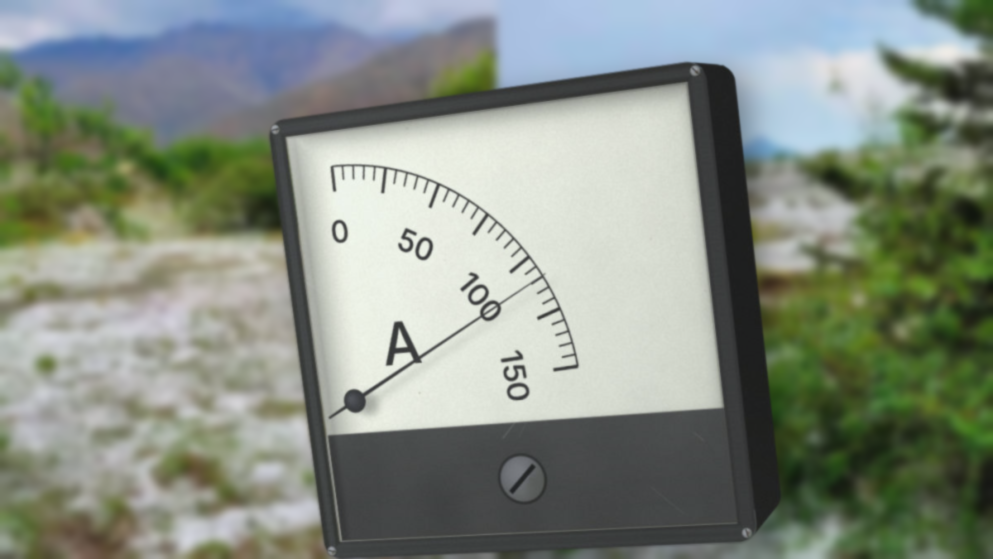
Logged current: 110 A
